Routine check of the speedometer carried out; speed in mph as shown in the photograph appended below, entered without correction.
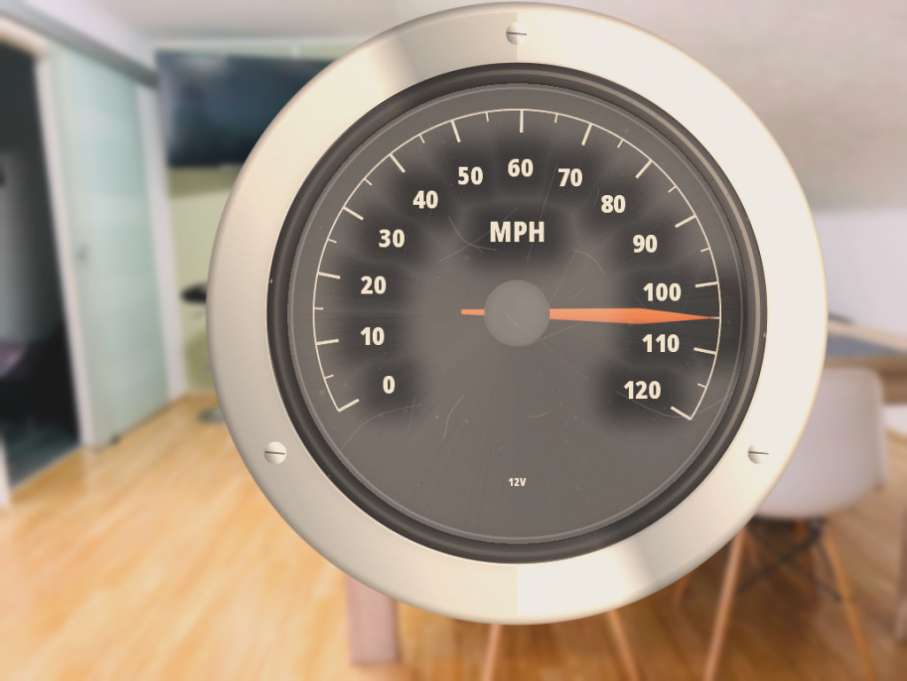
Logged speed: 105 mph
